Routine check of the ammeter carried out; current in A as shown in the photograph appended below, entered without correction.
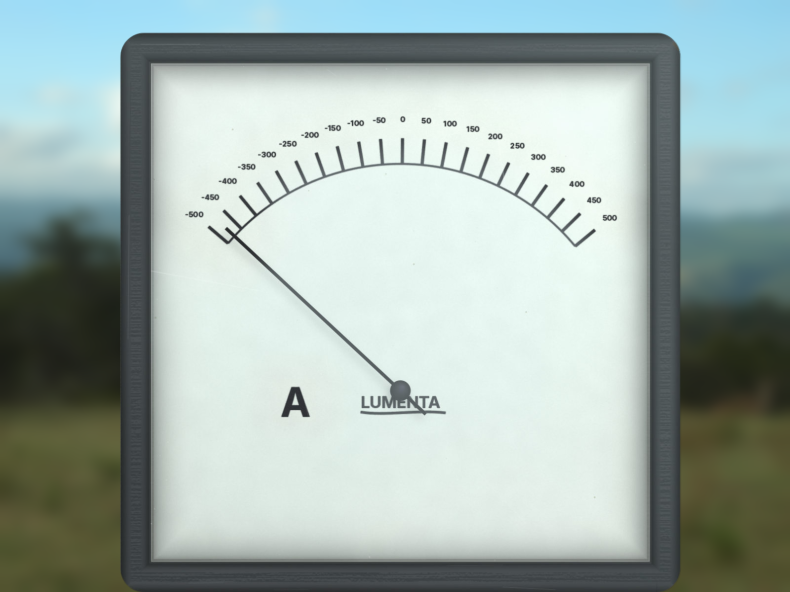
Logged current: -475 A
